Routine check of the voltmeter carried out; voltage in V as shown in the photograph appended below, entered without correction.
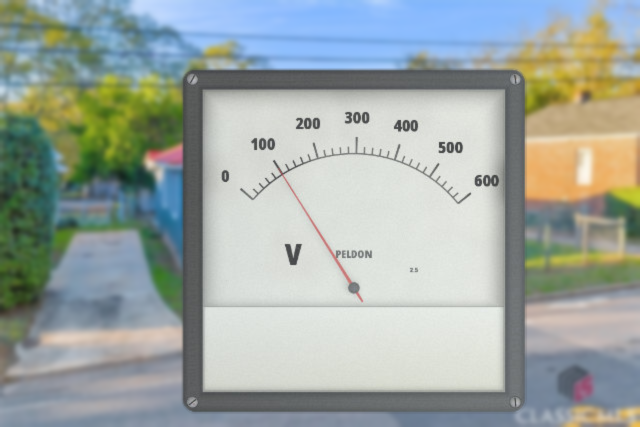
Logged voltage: 100 V
